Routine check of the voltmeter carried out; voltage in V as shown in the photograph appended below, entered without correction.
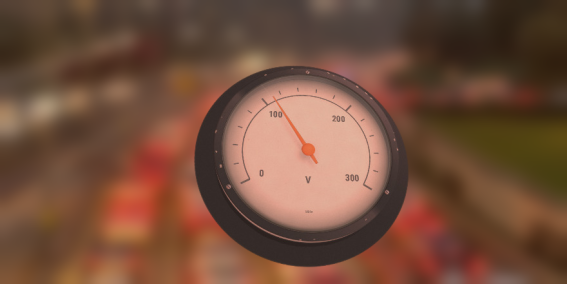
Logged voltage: 110 V
